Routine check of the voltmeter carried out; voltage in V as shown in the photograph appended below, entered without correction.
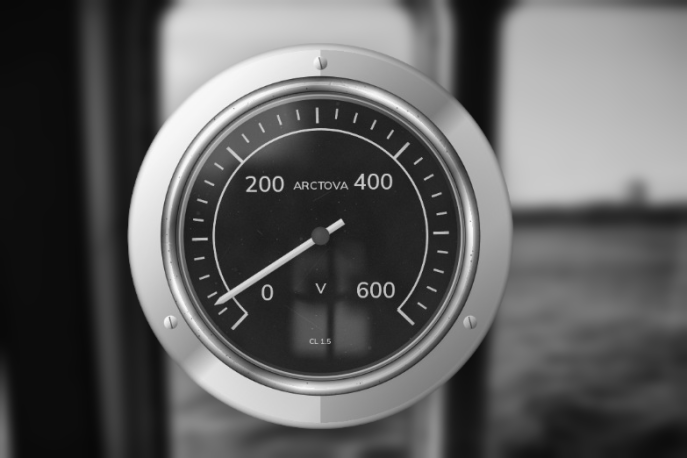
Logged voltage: 30 V
